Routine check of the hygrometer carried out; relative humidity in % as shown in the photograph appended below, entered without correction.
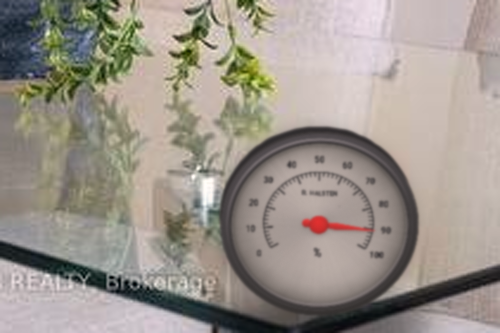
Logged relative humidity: 90 %
